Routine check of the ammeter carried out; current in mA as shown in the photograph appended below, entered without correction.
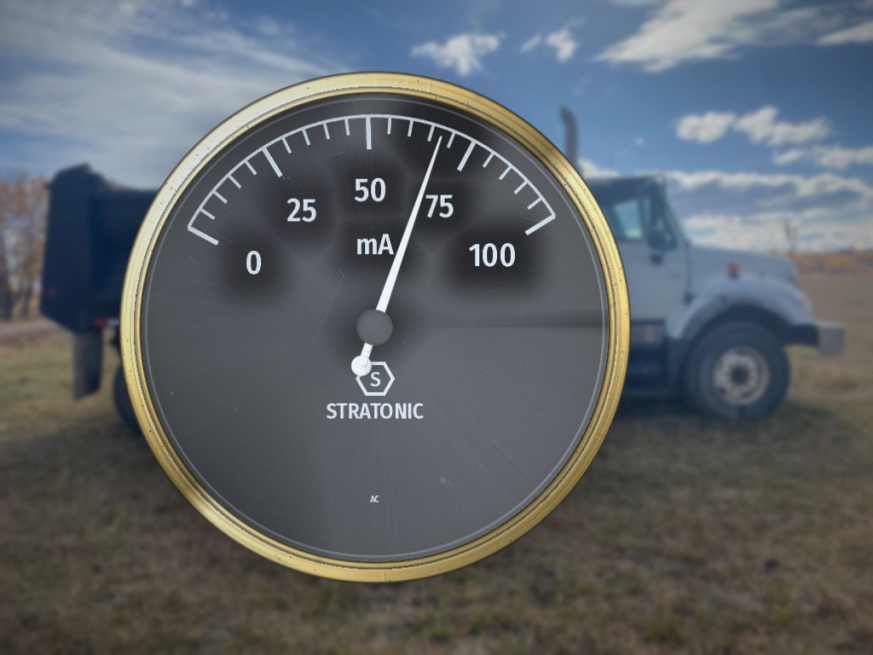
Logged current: 67.5 mA
